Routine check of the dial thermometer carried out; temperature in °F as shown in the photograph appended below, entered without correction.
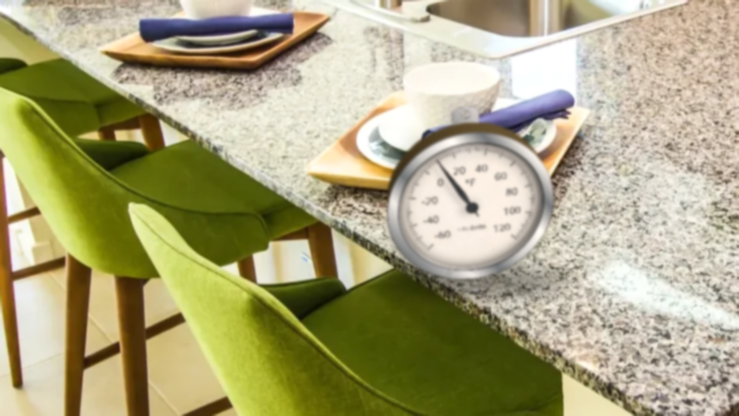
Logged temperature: 10 °F
